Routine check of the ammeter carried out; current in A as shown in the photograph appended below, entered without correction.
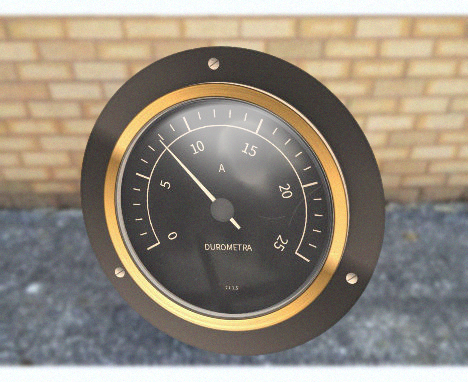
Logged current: 8 A
